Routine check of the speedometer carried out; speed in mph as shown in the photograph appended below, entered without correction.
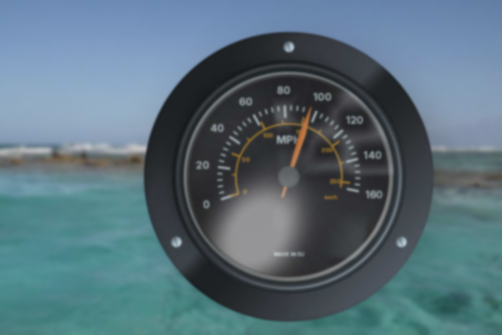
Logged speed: 96 mph
